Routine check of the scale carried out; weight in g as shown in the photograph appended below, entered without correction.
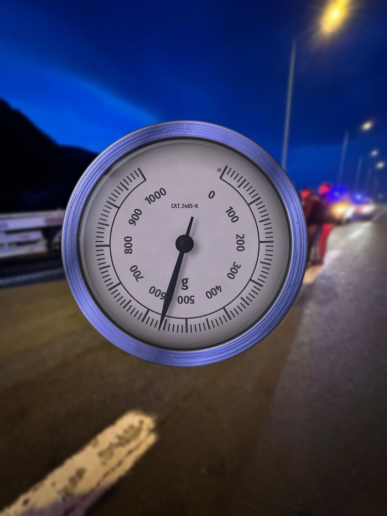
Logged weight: 560 g
